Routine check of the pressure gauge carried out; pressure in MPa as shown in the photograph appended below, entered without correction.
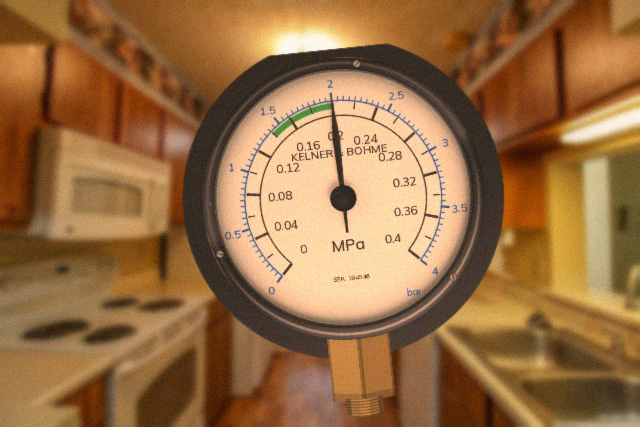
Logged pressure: 0.2 MPa
